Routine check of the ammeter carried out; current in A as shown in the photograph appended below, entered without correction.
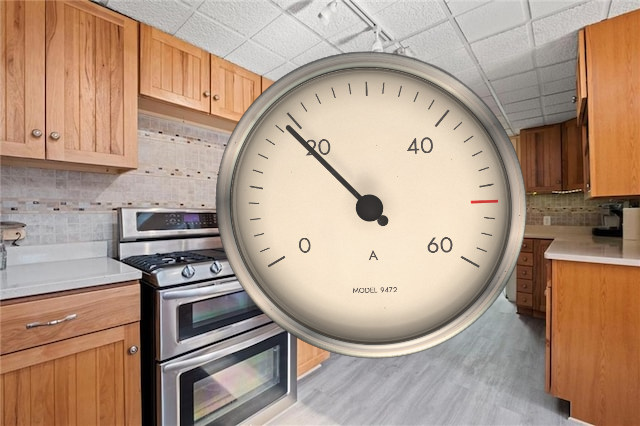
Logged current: 19 A
